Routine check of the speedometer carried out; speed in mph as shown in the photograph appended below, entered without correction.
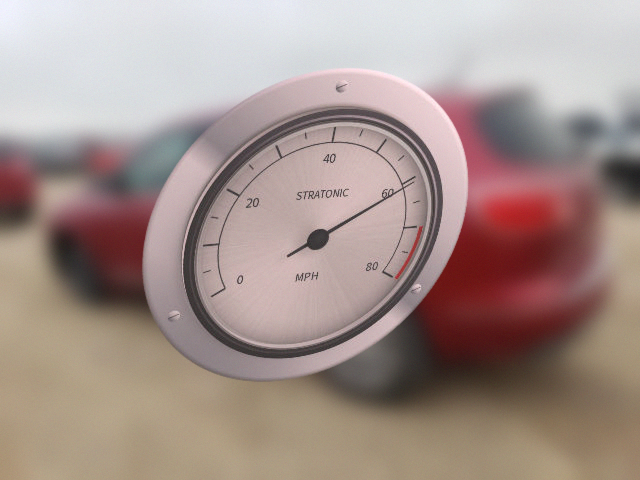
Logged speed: 60 mph
